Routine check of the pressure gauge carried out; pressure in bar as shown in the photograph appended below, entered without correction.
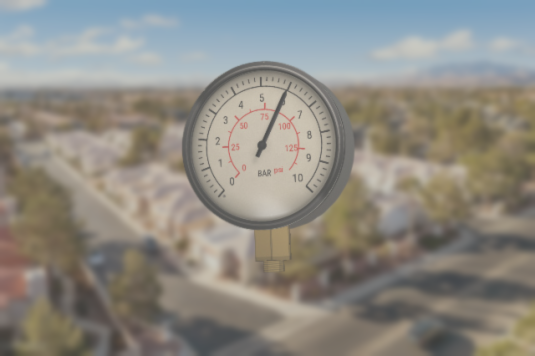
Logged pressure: 6 bar
